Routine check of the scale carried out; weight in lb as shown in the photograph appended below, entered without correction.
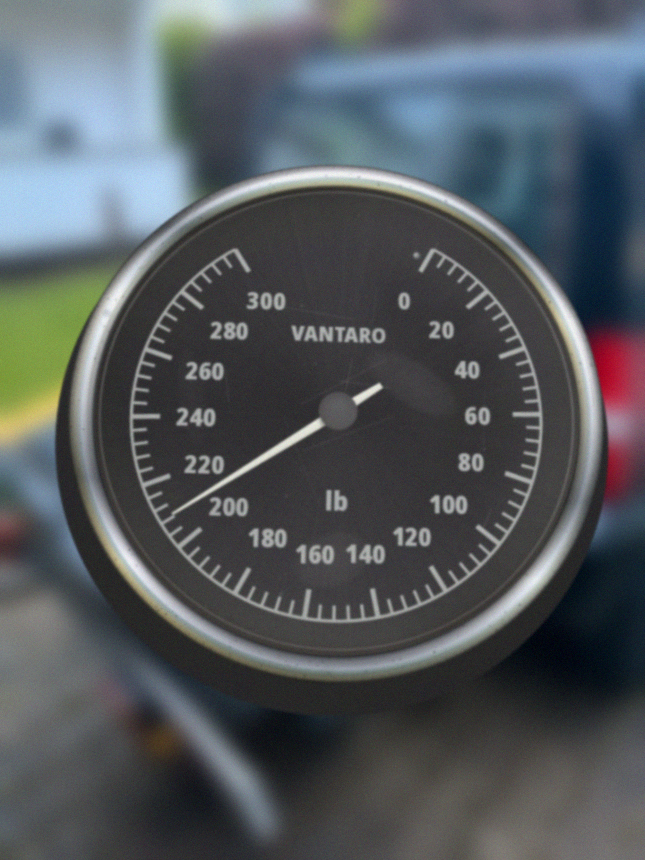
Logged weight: 208 lb
